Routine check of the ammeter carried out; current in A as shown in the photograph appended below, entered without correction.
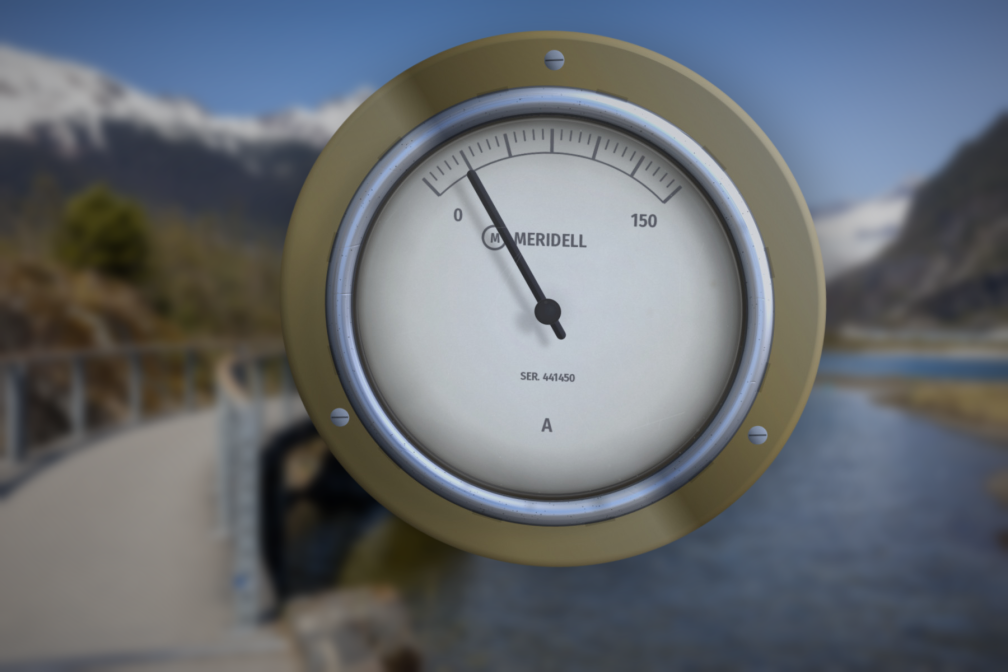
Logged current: 25 A
